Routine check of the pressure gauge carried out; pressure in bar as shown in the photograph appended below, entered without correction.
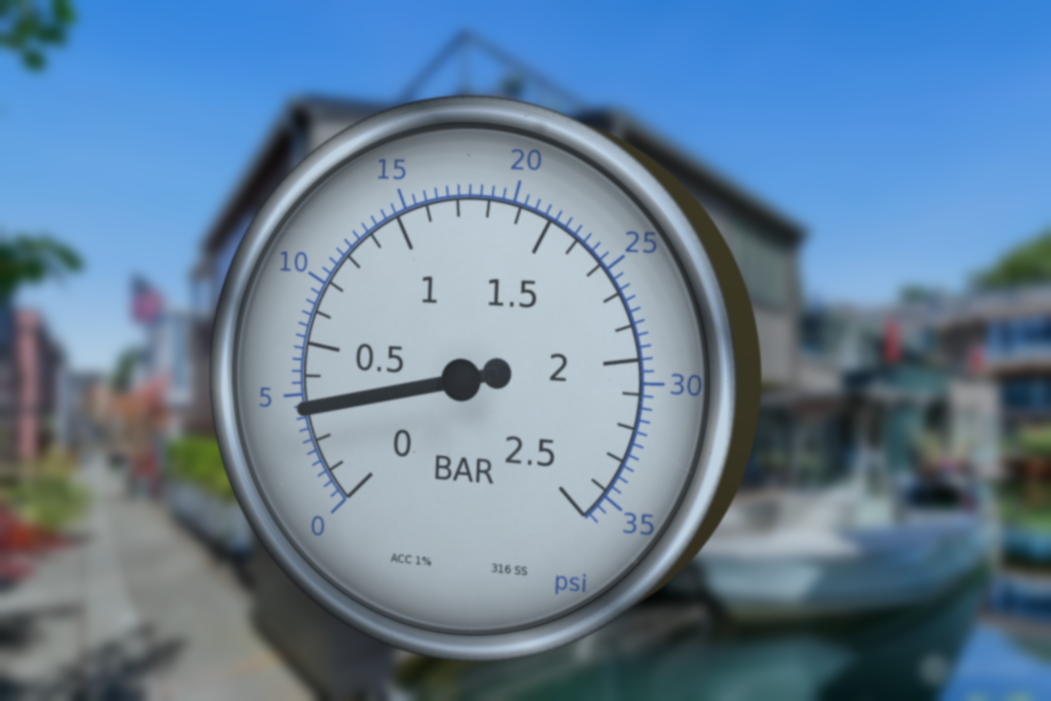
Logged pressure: 0.3 bar
